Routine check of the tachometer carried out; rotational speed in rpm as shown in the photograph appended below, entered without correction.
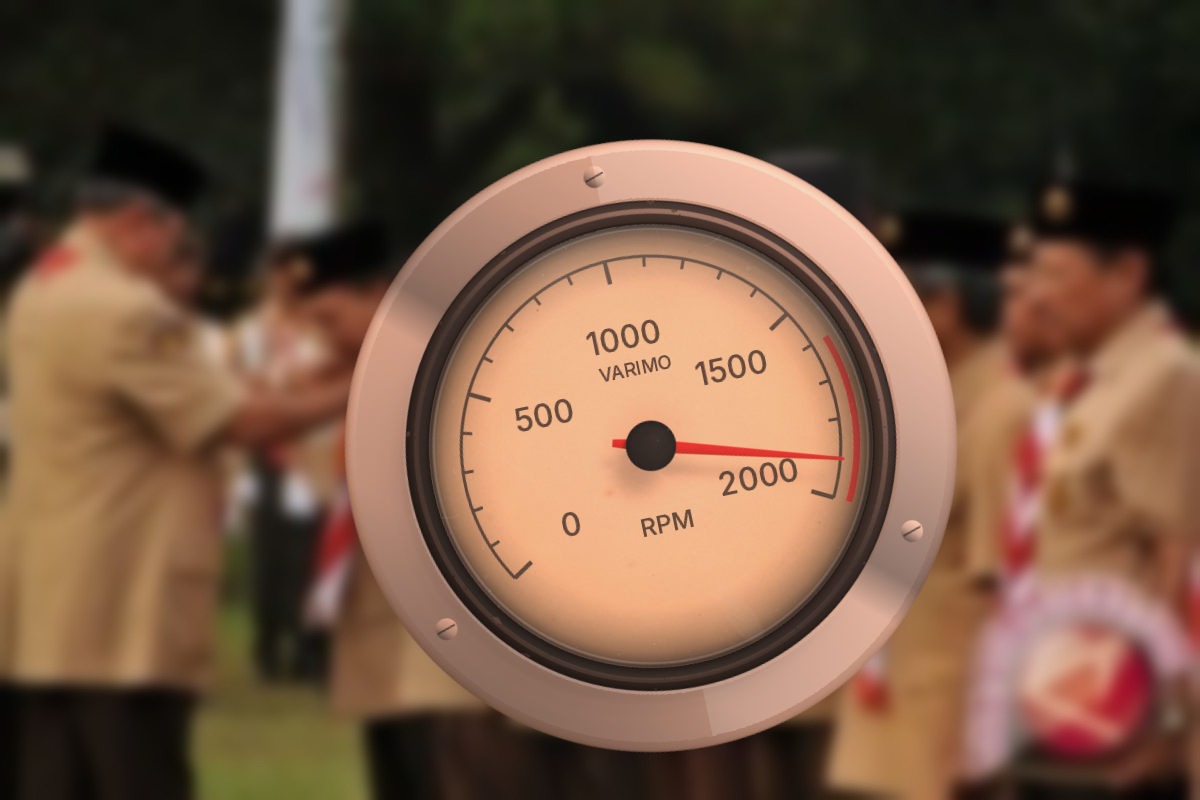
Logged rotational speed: 1900 rpm
